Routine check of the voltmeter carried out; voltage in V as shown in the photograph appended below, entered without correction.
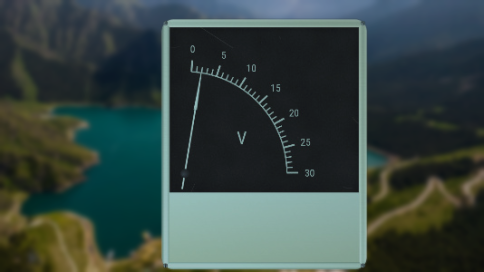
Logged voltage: 2 V
